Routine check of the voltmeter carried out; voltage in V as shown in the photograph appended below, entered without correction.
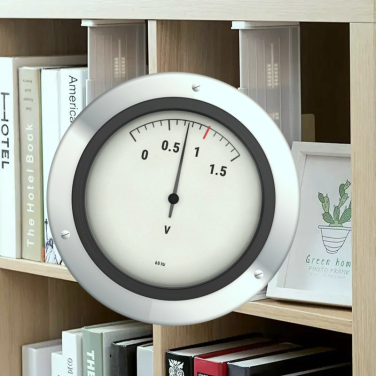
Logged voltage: 0.75 V
